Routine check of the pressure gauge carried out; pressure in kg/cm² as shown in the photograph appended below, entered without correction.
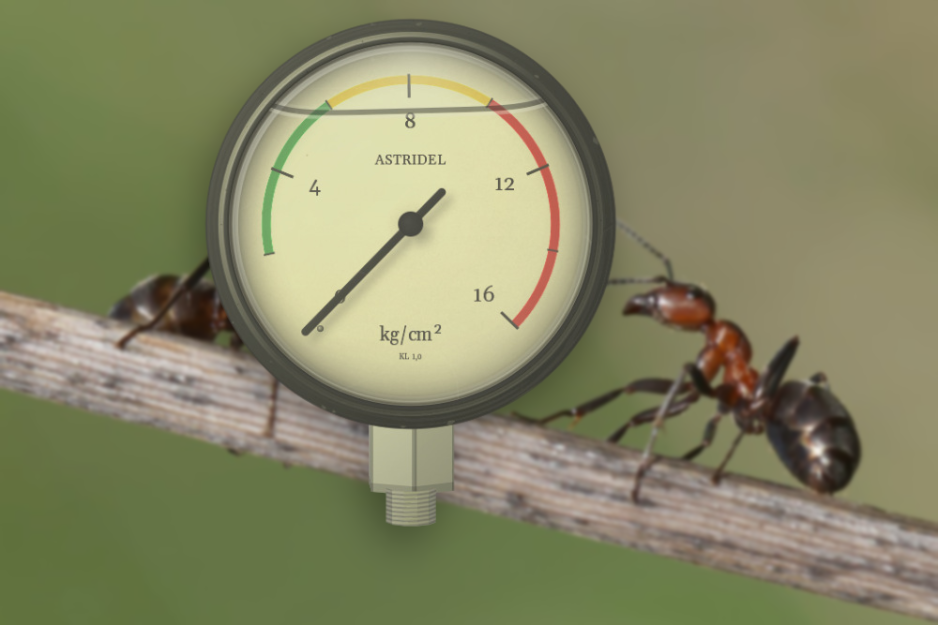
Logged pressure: 0 kg/cm²
